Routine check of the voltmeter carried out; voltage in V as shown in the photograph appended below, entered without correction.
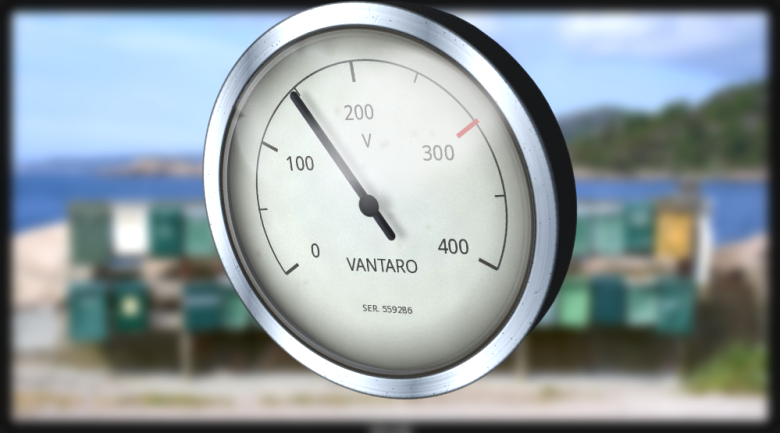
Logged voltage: 150 V
